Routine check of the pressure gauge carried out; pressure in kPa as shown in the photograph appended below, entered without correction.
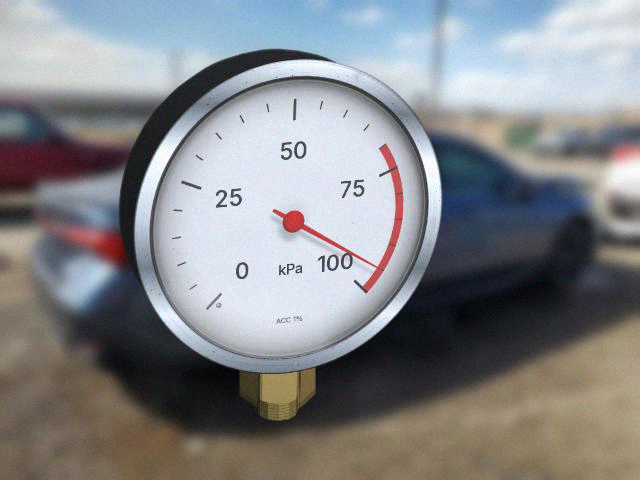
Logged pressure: 95 kPa
